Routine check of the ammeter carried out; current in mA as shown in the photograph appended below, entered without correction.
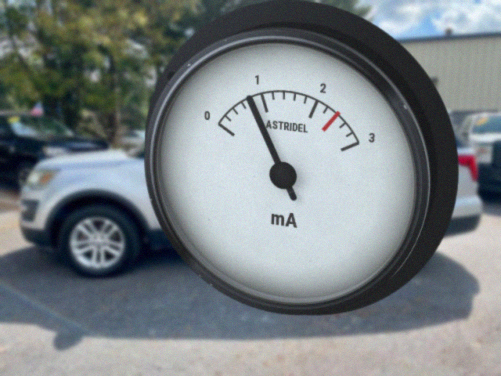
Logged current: 0.8 mA
